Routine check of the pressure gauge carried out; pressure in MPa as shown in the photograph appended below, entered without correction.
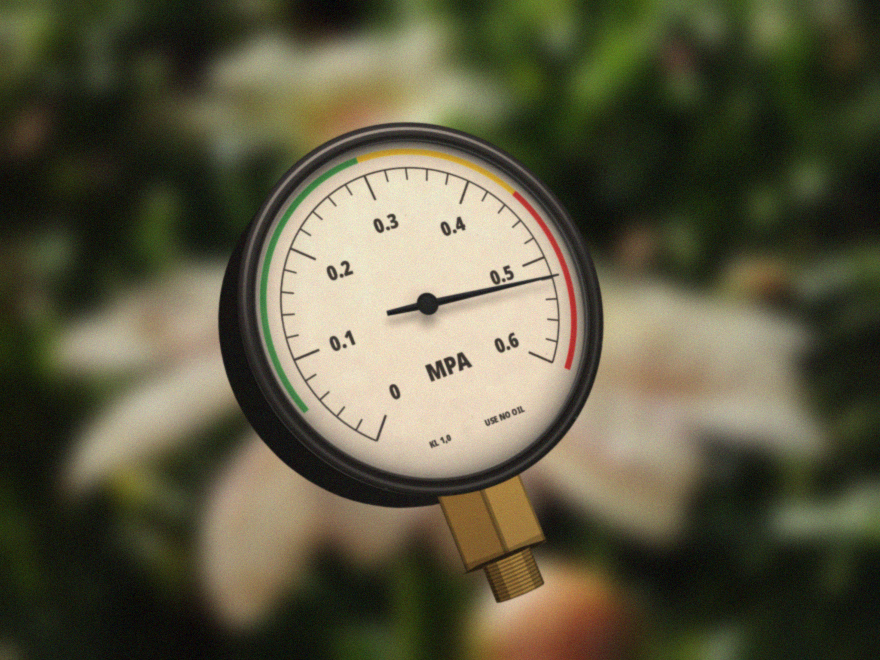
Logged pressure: 0.52 MPa
